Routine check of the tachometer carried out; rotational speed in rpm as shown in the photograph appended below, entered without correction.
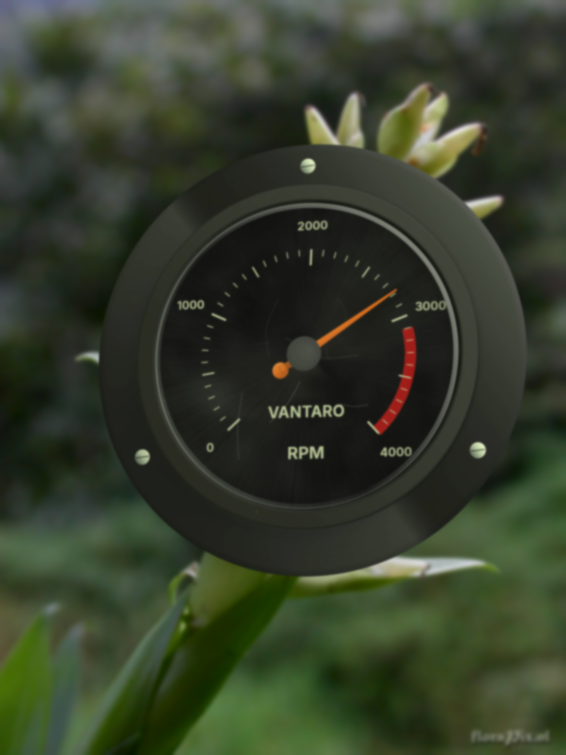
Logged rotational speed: 2800 rpm
